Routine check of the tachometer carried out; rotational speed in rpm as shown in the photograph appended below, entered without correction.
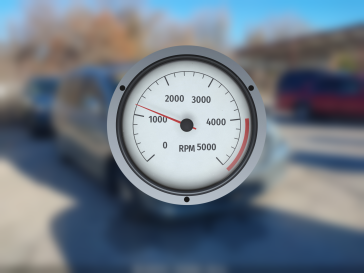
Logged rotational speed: 1200 rpm
